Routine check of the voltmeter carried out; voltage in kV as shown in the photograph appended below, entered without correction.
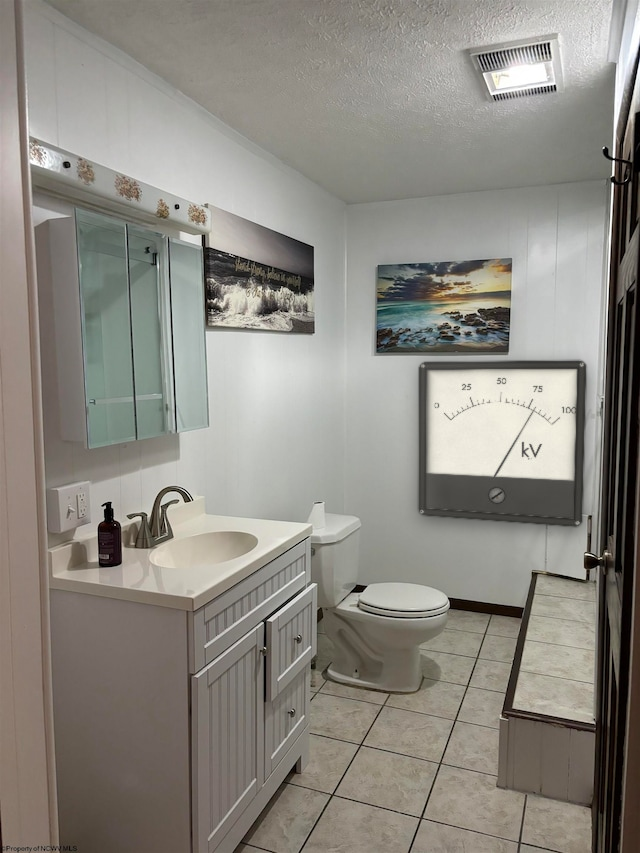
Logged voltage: 80 kV
